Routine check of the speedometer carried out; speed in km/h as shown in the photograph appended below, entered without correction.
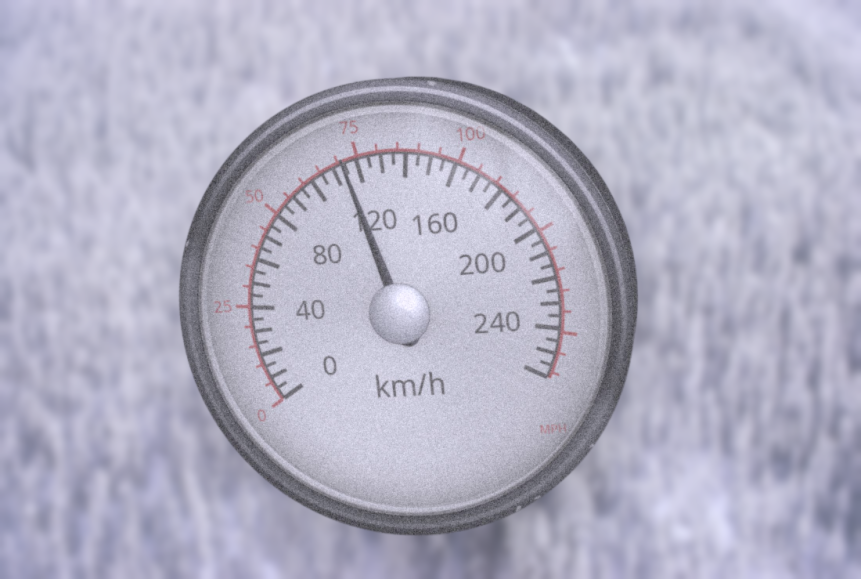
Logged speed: 115 km/h
